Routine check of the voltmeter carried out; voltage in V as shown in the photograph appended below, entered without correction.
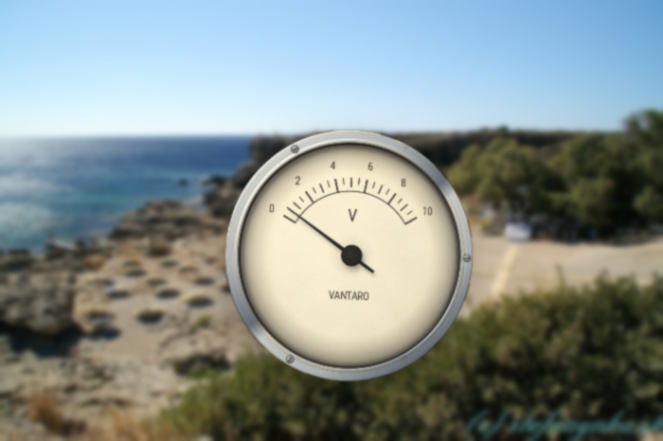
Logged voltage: 0.5 V
